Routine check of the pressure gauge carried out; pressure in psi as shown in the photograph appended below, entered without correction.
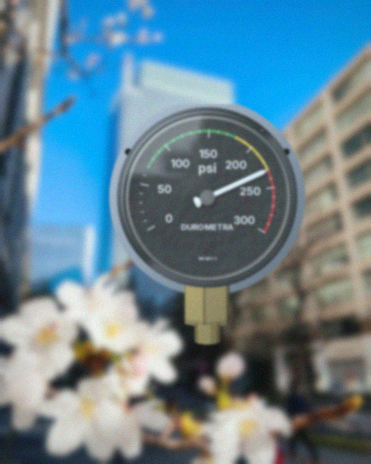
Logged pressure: 230 psi
